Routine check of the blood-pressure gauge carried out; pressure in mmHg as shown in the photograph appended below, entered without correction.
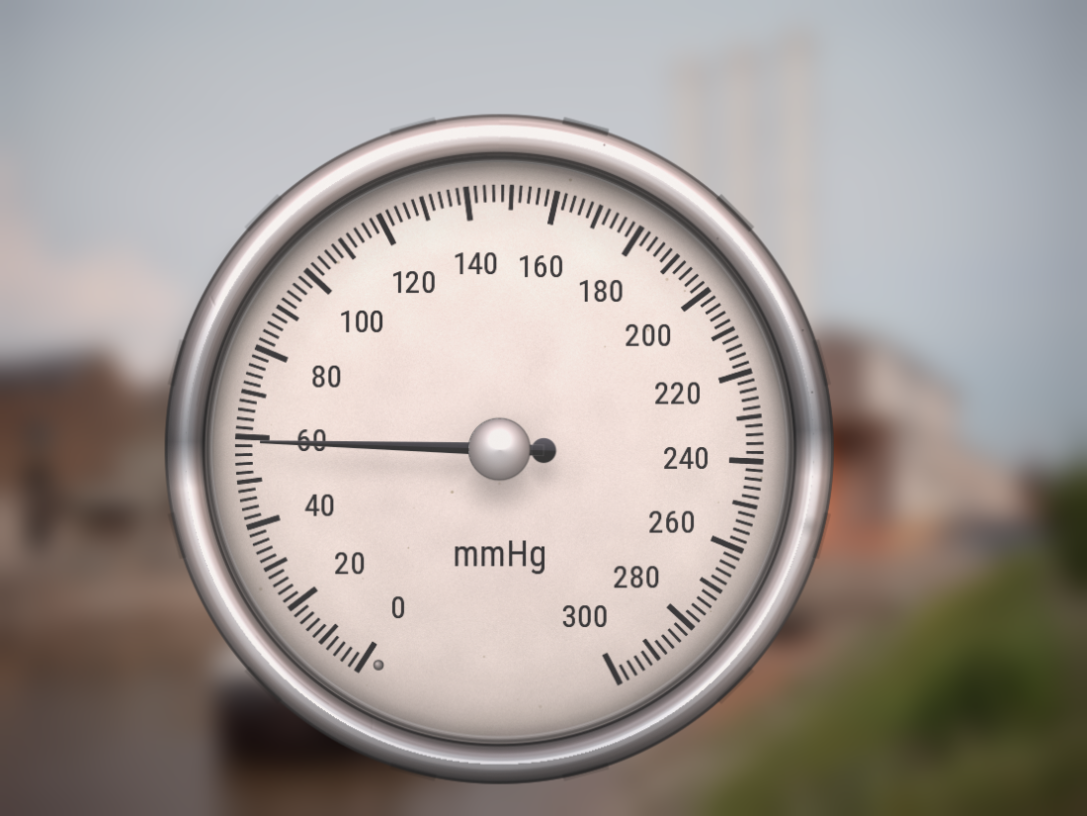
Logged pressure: 59 mmHg
